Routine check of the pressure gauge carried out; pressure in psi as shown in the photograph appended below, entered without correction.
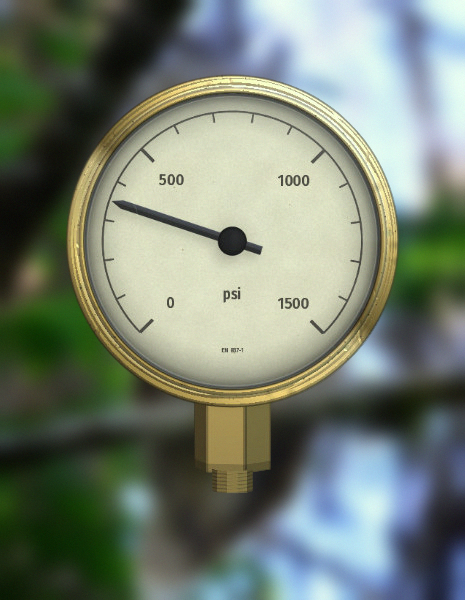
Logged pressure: 350 psi
